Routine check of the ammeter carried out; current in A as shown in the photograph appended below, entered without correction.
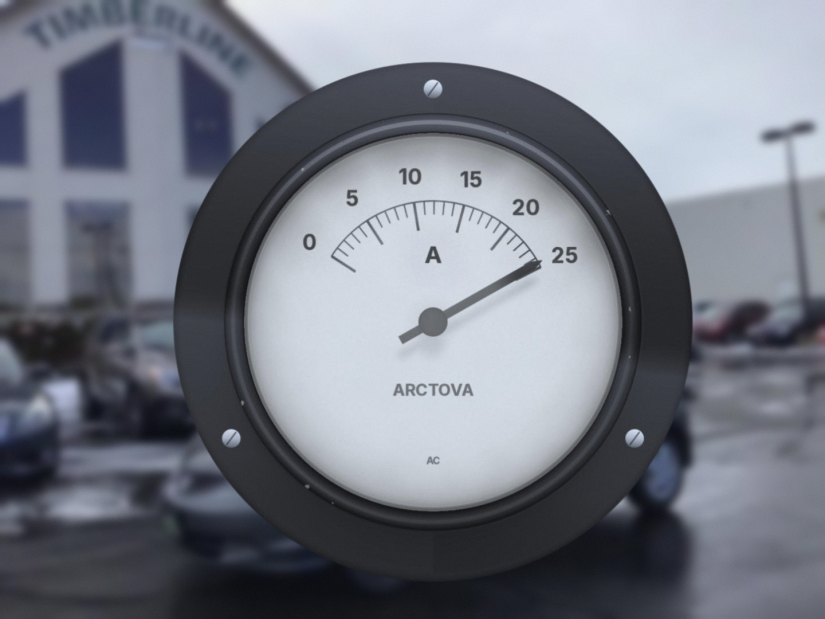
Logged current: 24.5 A
